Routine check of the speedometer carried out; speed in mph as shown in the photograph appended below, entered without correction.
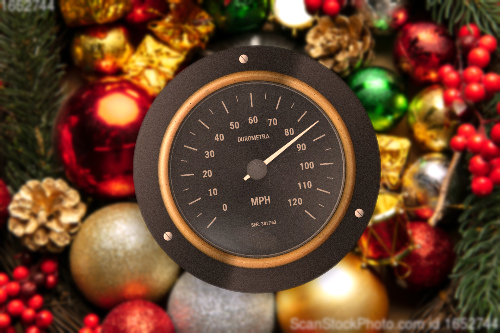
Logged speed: 85 mph
